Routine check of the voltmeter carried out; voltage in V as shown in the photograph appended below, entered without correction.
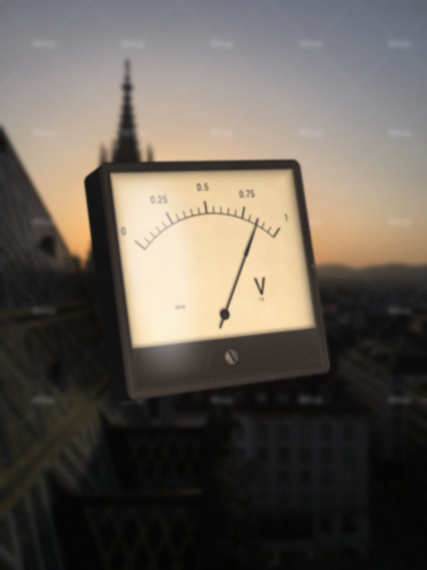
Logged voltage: 0.85 V
